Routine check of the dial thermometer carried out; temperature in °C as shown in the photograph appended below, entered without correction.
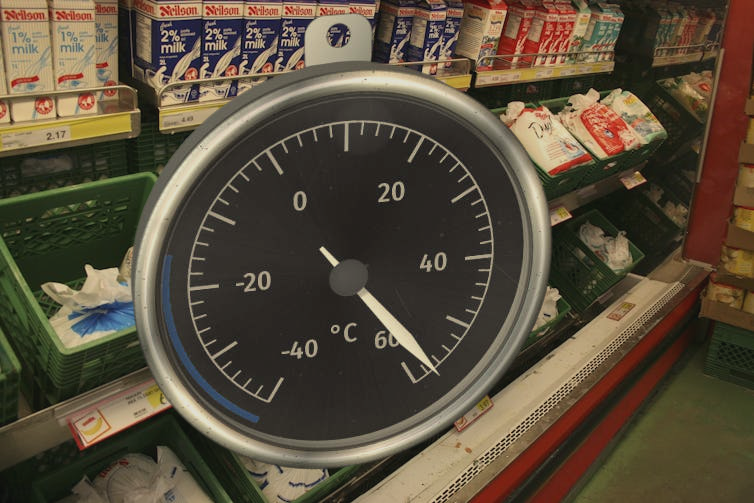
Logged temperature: 57 °C
